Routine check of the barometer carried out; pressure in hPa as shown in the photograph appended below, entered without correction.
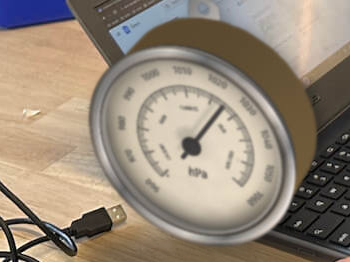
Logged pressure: 1025 hPa
